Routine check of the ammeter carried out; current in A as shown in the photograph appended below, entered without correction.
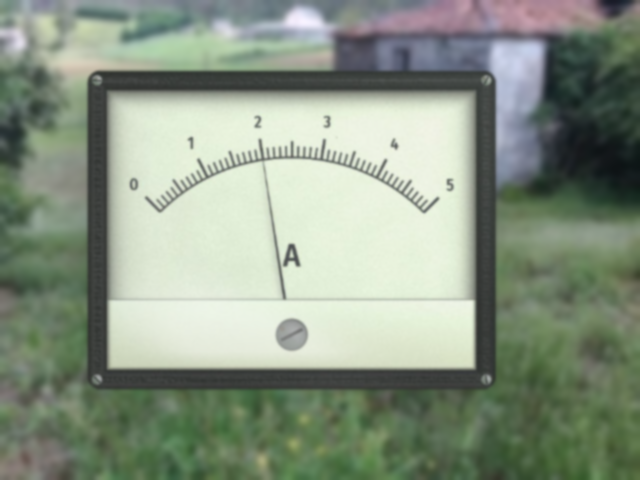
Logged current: 2 A
